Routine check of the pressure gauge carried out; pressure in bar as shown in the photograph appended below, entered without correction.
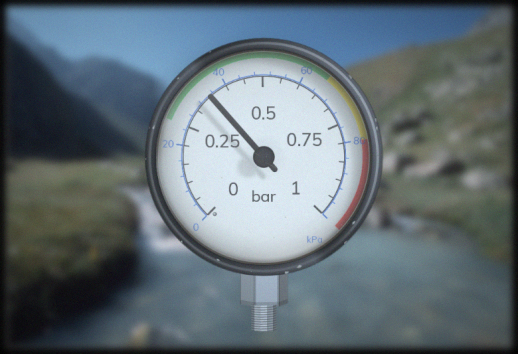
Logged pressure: 0.35 bar
